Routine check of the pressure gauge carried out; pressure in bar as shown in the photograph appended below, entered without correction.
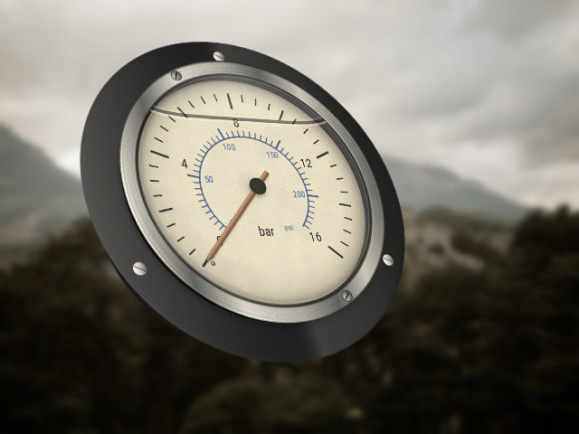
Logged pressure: 0 bar
